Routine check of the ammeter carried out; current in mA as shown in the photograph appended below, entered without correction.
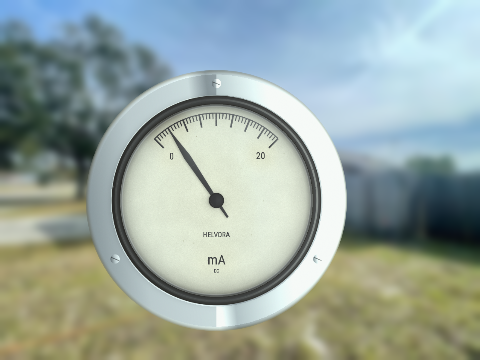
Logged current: 2.5 mA
